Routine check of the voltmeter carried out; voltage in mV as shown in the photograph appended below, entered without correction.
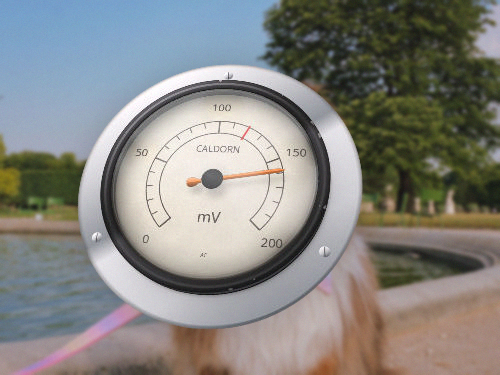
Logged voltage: 160 mV
